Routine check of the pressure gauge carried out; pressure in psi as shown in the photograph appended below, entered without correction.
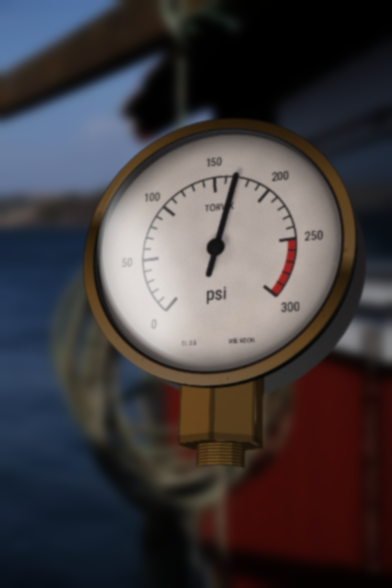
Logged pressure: 170 psi
